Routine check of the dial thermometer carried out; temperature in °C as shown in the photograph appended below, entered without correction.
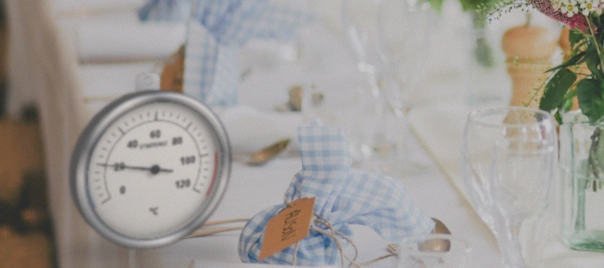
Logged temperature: 20 °C
